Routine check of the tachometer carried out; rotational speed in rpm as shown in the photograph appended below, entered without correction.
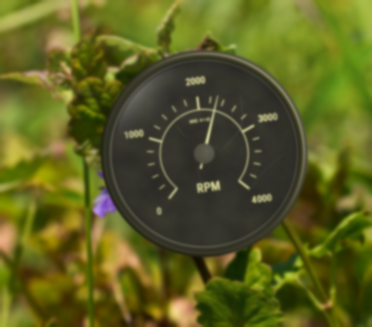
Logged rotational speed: 2300 rpm
